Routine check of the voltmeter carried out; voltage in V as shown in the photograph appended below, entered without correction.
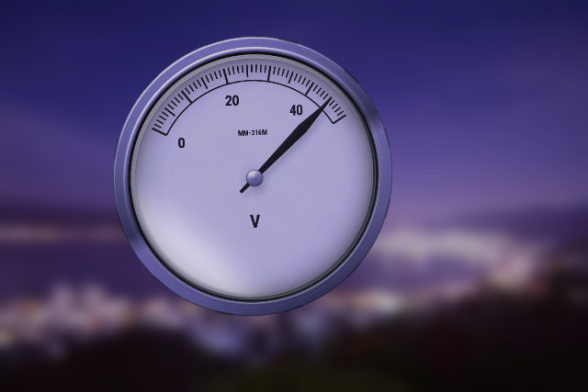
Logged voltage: 45 V
